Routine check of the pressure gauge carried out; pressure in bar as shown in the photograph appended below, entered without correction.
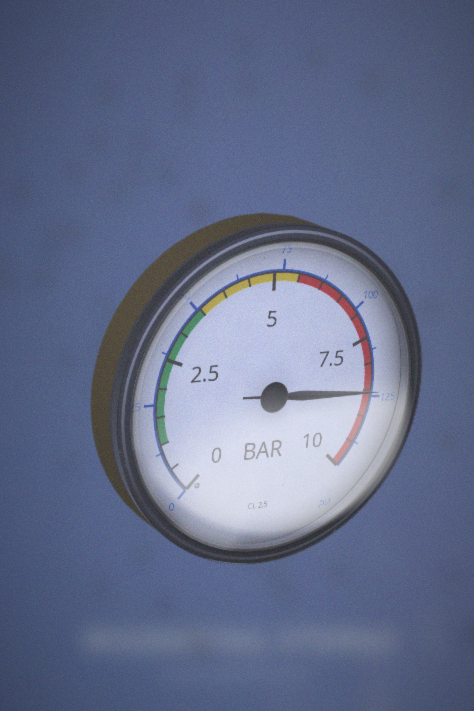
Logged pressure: 8.5 bar
